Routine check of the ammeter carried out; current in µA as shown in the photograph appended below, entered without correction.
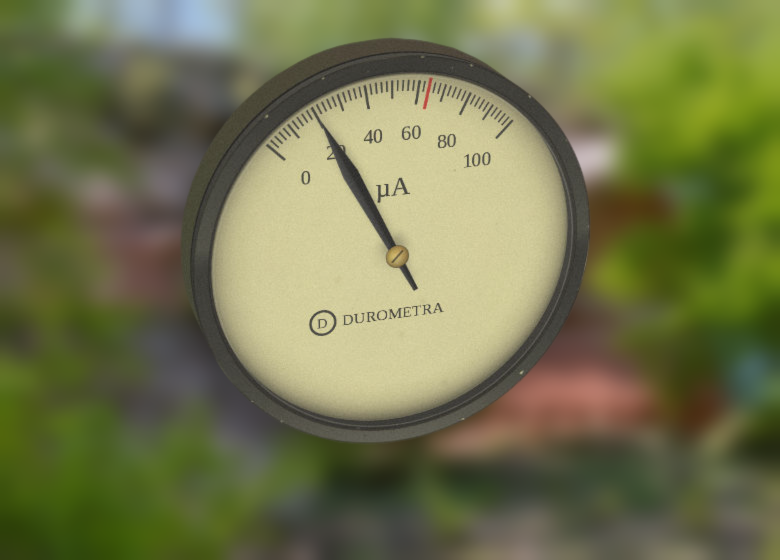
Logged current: 20 µA
